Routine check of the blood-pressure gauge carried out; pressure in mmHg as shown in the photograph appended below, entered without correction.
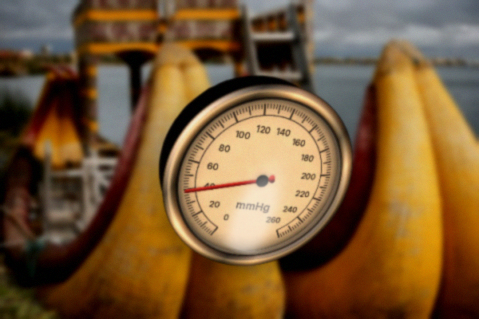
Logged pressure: 40 mmHg
